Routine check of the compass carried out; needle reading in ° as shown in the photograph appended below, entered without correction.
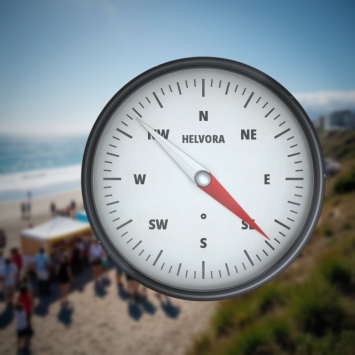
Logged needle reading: 132.5 °
